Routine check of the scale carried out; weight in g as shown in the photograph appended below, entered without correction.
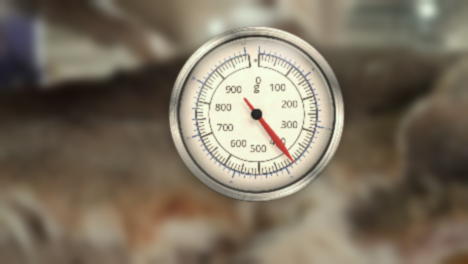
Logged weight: 400 g
